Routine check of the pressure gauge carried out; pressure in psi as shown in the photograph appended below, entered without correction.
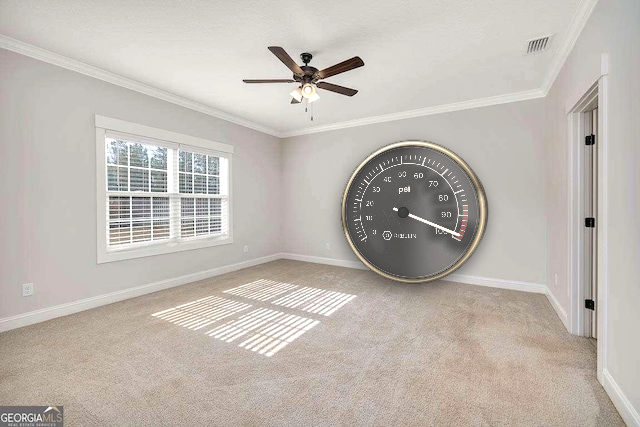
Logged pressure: 98 psi
